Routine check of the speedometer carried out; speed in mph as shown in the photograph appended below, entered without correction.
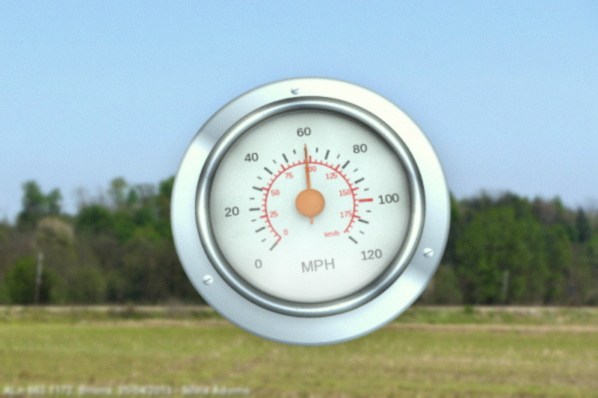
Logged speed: 60 mph
